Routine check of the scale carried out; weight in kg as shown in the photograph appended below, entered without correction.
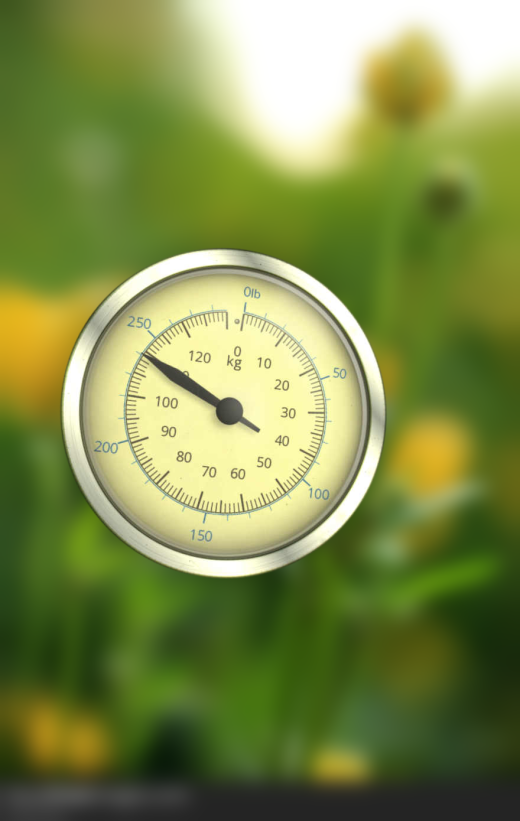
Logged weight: 109 kg
